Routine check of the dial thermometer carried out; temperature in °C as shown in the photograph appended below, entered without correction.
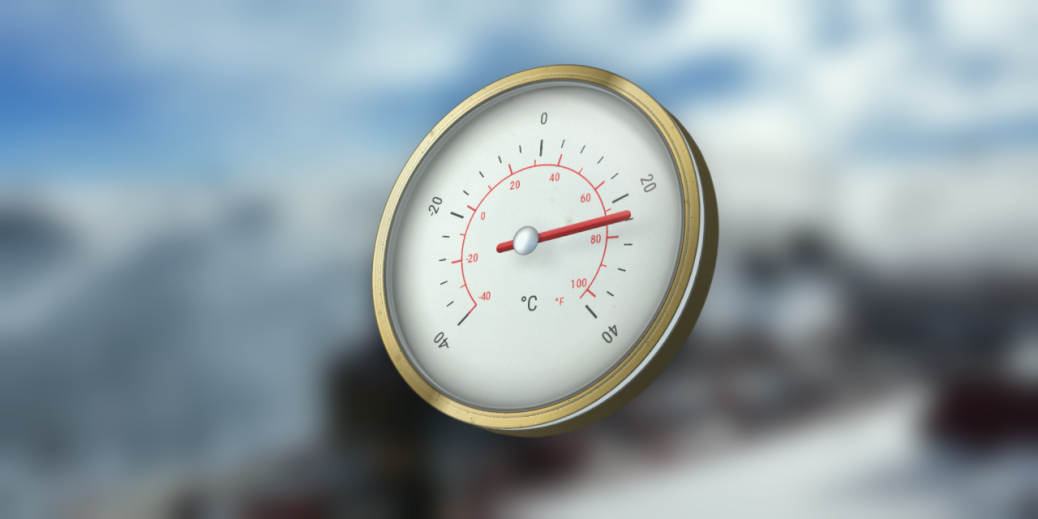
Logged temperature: 24 °C
